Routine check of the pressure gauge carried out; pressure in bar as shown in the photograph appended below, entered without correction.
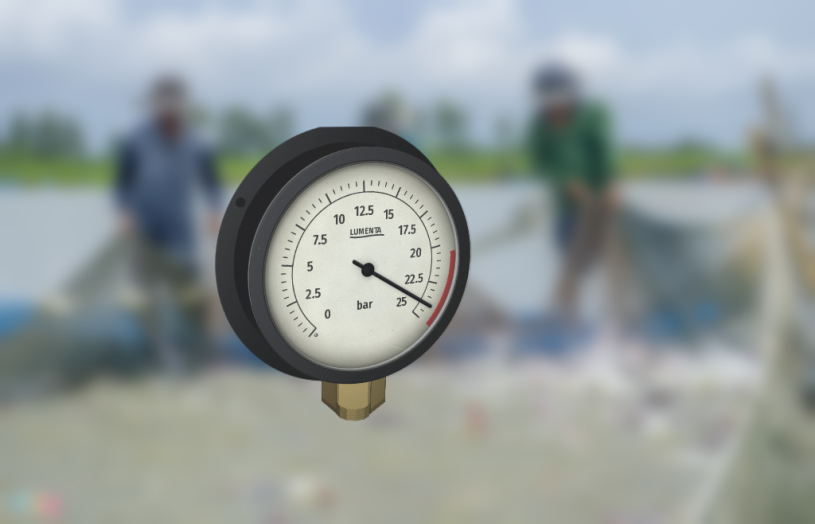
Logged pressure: 24 bar
